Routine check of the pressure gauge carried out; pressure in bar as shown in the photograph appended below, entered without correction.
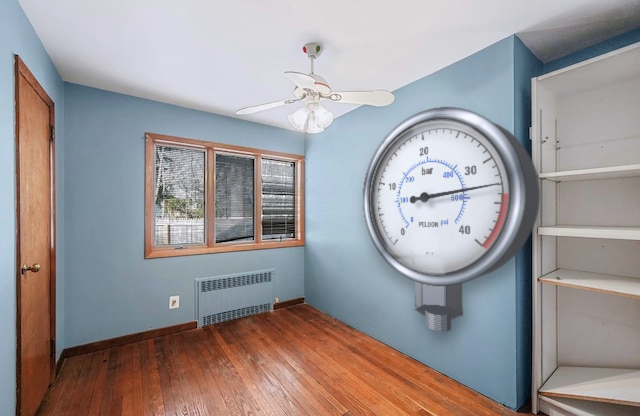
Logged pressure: 33 bar
